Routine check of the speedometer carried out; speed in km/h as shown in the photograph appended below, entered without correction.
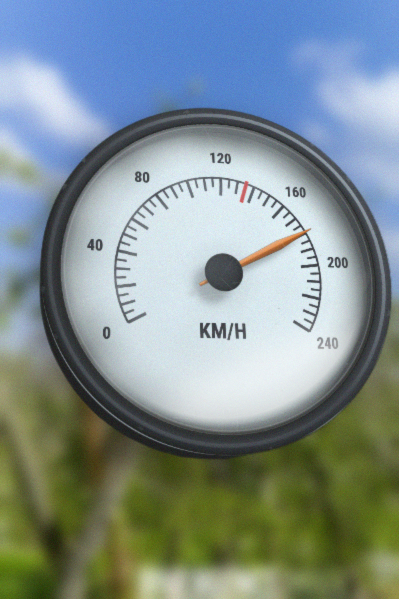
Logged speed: 180 km/h
